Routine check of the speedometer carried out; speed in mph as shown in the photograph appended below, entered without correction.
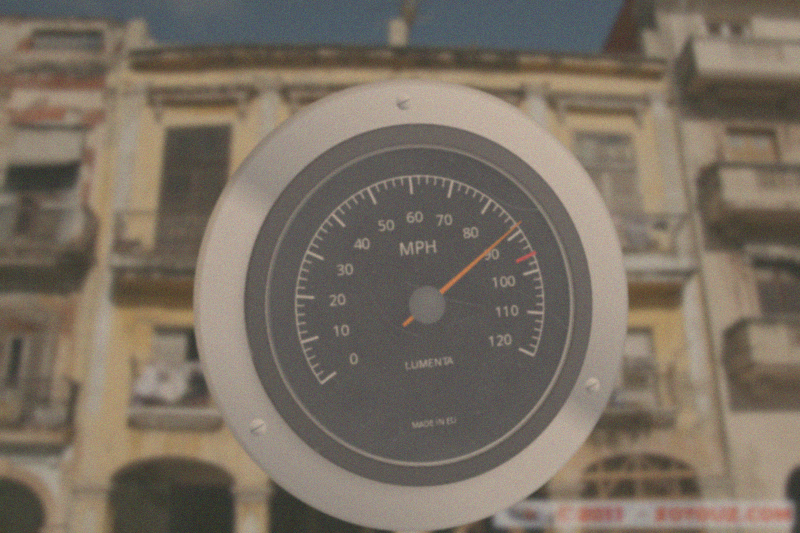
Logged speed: 88 mph
